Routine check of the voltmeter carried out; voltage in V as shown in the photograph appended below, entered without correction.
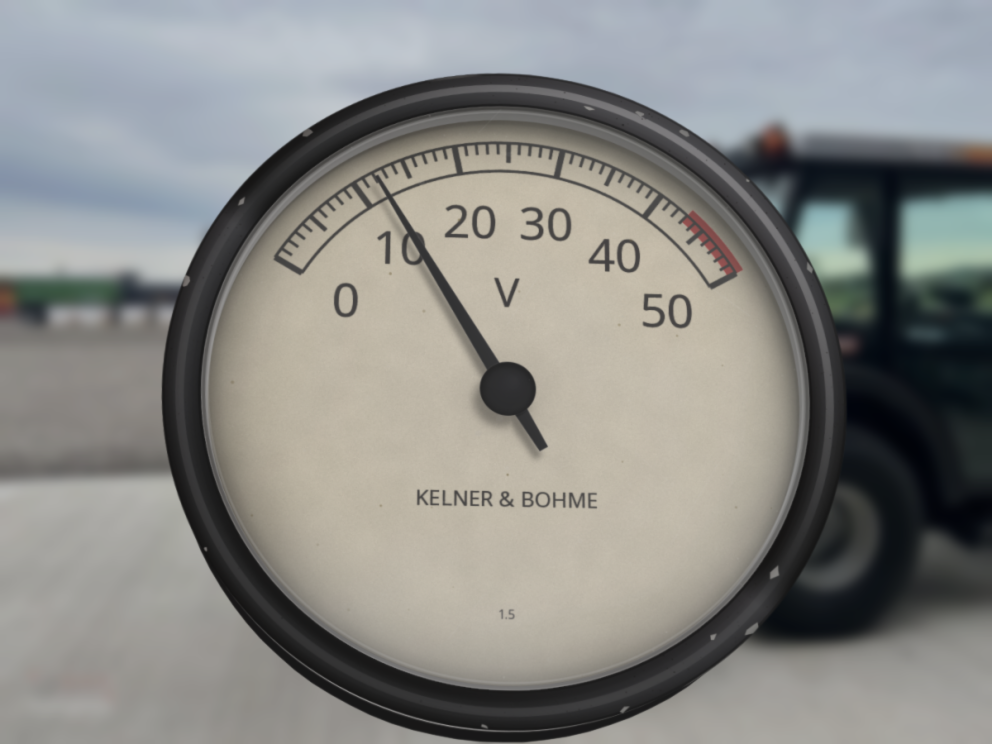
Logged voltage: 12 V
